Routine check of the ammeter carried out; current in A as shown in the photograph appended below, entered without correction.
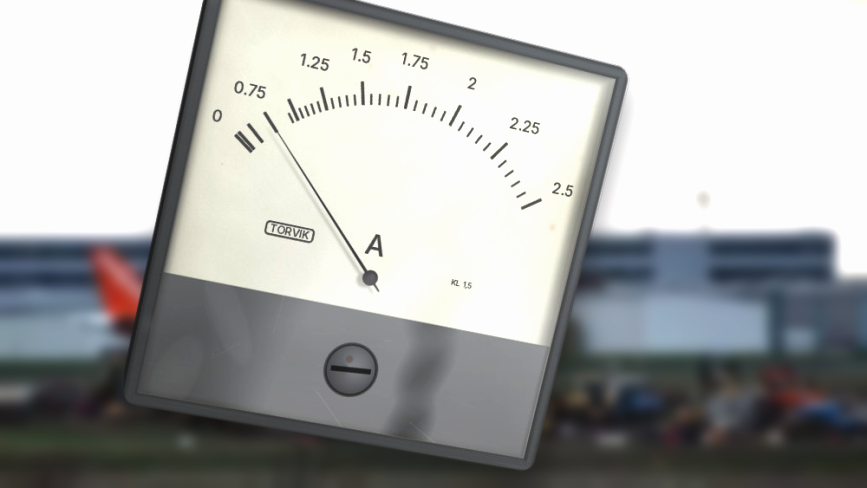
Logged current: 0.75 A
